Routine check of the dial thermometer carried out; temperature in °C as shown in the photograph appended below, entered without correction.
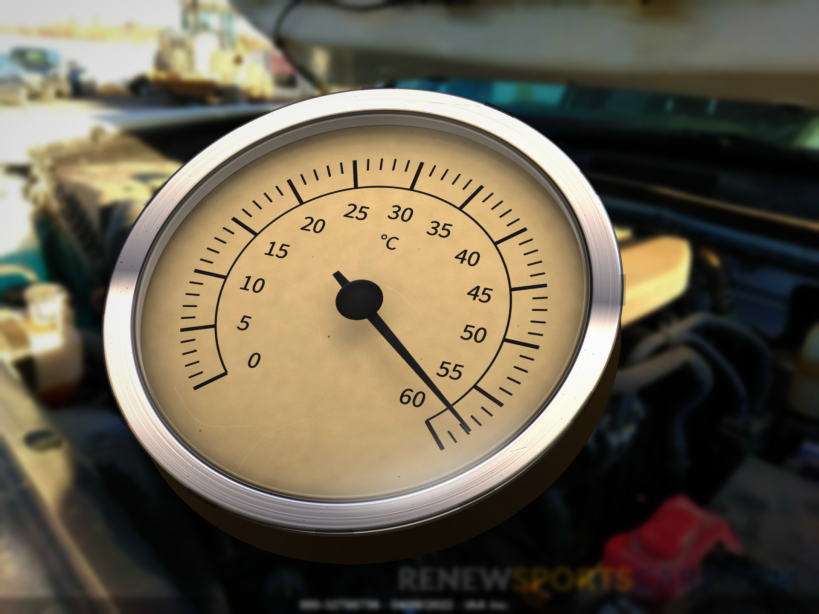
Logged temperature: 58 °C
